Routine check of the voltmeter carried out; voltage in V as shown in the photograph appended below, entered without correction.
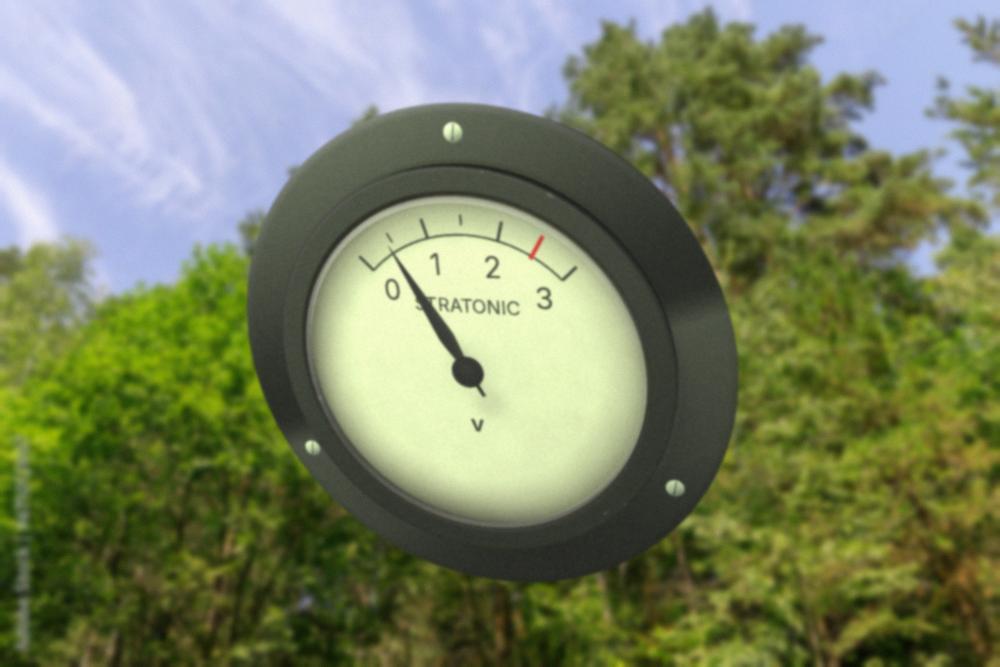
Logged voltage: 0.5 V
